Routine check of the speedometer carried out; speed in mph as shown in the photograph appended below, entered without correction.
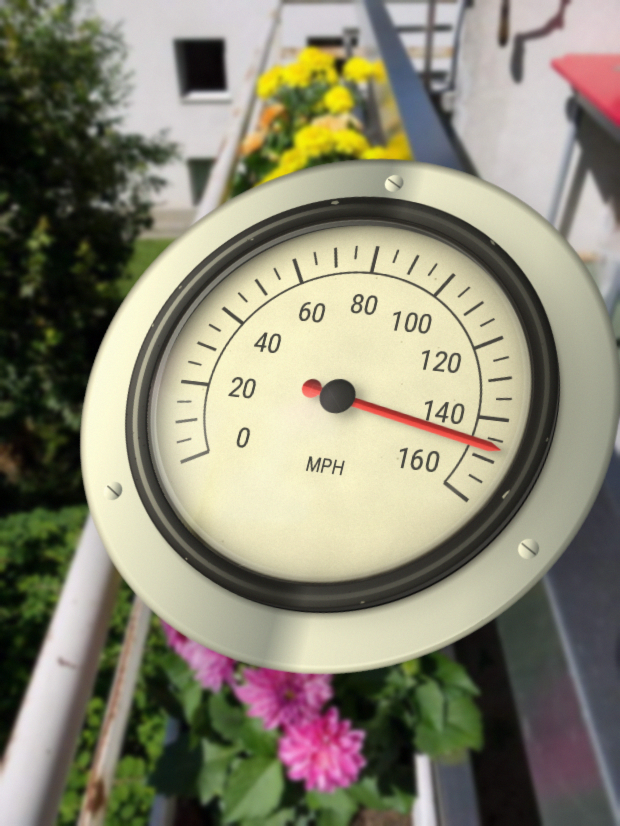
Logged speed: 147.5 mph
